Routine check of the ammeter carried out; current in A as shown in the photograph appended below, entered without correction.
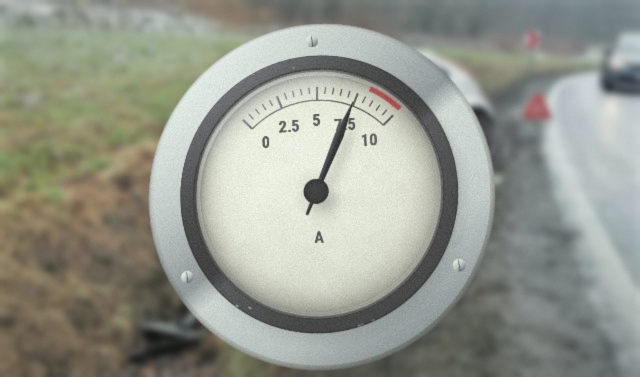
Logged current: 7.5 A
